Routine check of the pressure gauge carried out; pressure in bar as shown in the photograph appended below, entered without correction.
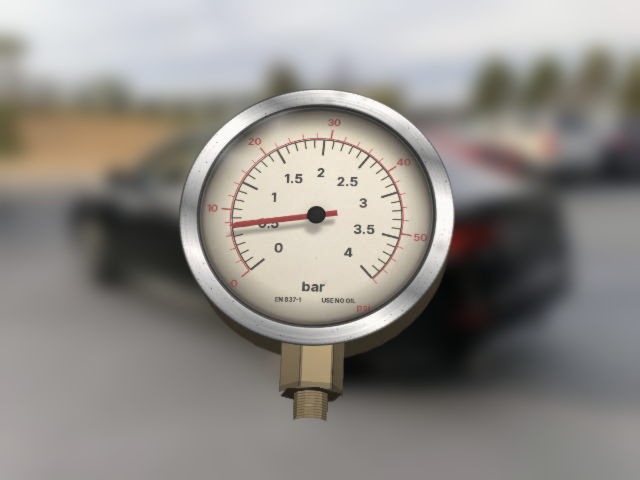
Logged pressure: 0.5 bar
